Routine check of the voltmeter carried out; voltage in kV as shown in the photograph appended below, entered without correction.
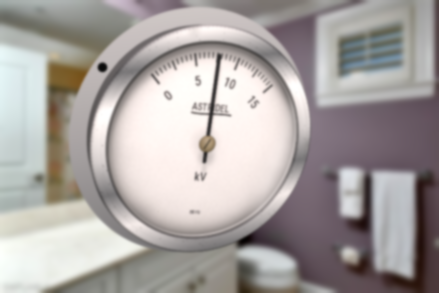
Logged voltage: 7.5 kV
